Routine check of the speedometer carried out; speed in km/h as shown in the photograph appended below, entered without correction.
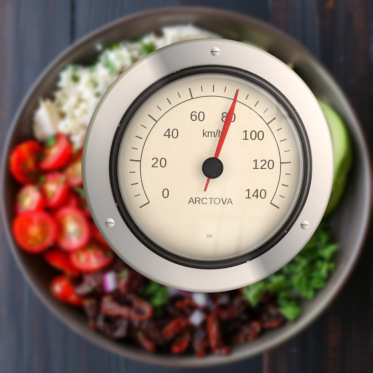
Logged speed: 80 km/h
